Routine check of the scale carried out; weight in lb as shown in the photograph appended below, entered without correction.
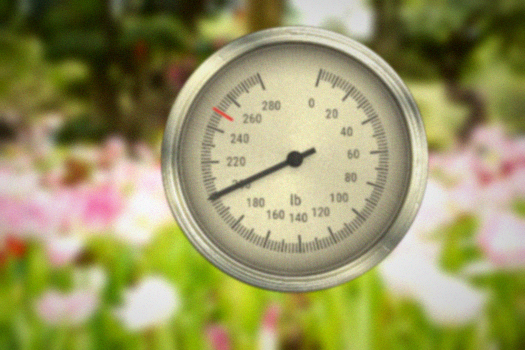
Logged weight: 200 lb
